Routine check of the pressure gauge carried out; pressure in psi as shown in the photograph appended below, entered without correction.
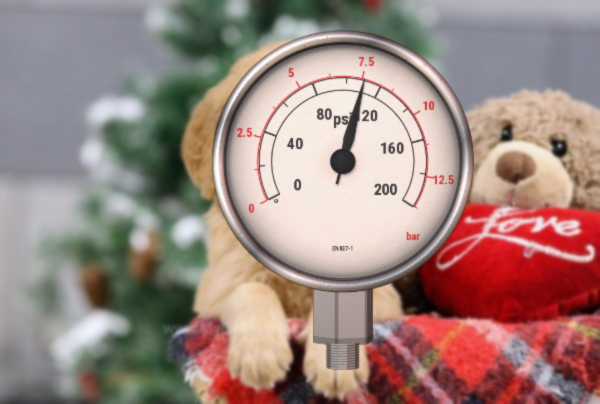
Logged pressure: 110 psi
